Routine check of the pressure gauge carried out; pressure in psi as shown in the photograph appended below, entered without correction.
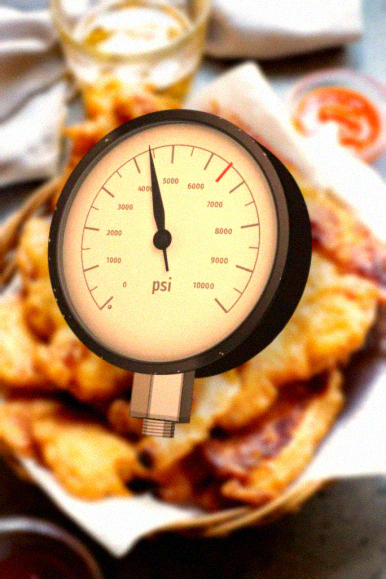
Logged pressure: 4500 psi
